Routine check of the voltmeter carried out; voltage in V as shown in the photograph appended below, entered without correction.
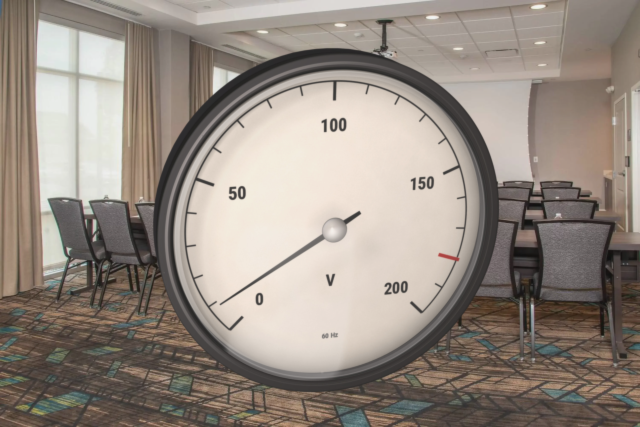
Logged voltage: 10 V
